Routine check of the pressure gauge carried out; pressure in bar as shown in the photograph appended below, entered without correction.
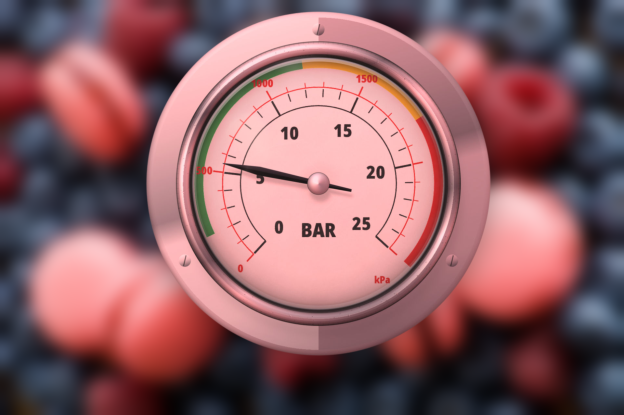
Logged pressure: 5.5 bar
